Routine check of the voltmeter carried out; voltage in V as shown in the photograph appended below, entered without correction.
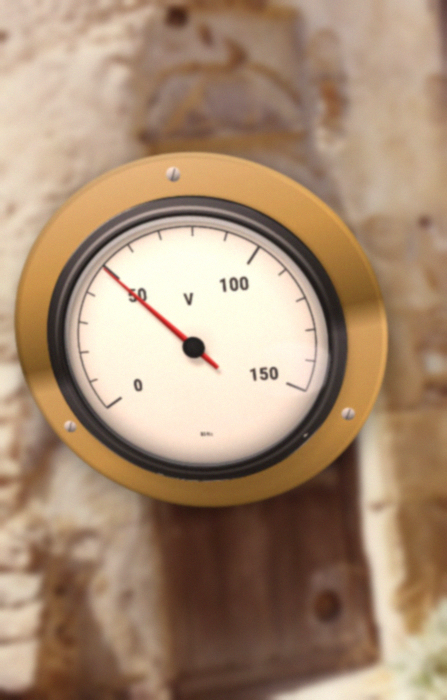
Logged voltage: 50 V
